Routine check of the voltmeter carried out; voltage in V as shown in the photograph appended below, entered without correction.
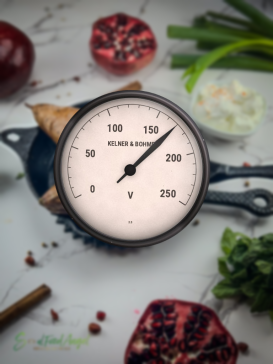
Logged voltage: 170 V
